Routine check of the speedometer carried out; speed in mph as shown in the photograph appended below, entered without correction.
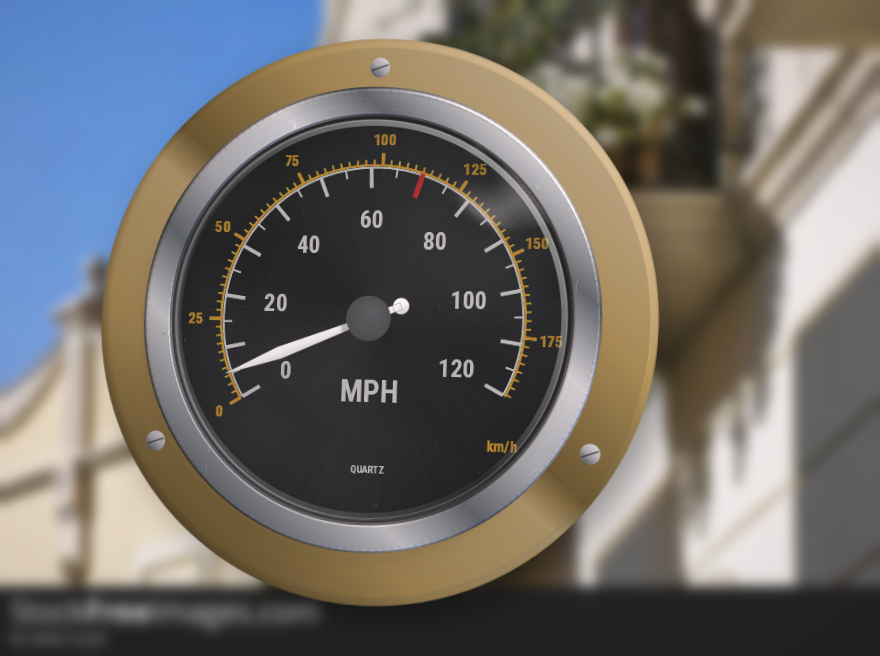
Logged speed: 5 mph
